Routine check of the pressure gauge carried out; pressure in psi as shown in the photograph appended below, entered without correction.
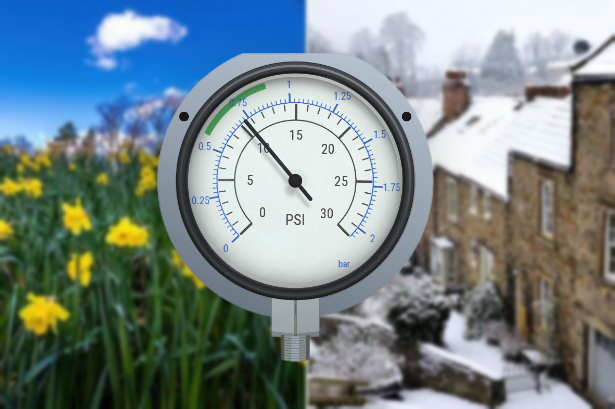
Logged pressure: 10.5 psi
